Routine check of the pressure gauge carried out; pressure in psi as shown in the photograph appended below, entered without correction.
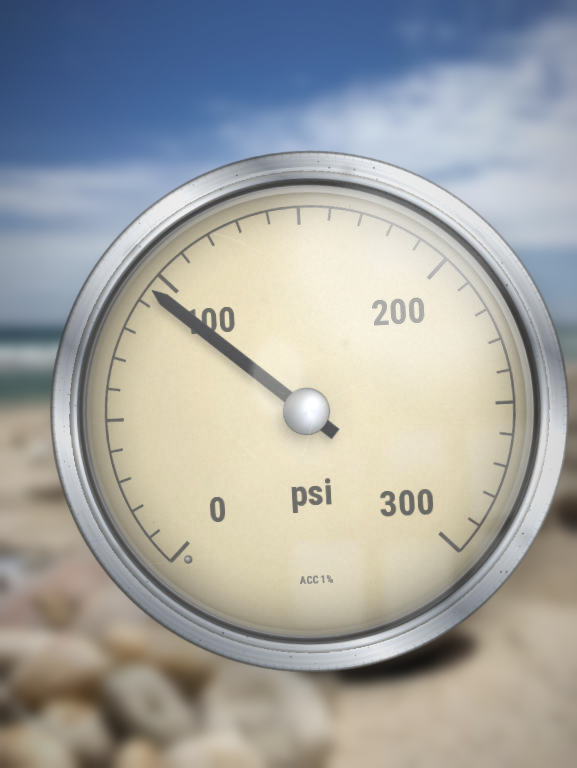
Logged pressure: 95 psi
